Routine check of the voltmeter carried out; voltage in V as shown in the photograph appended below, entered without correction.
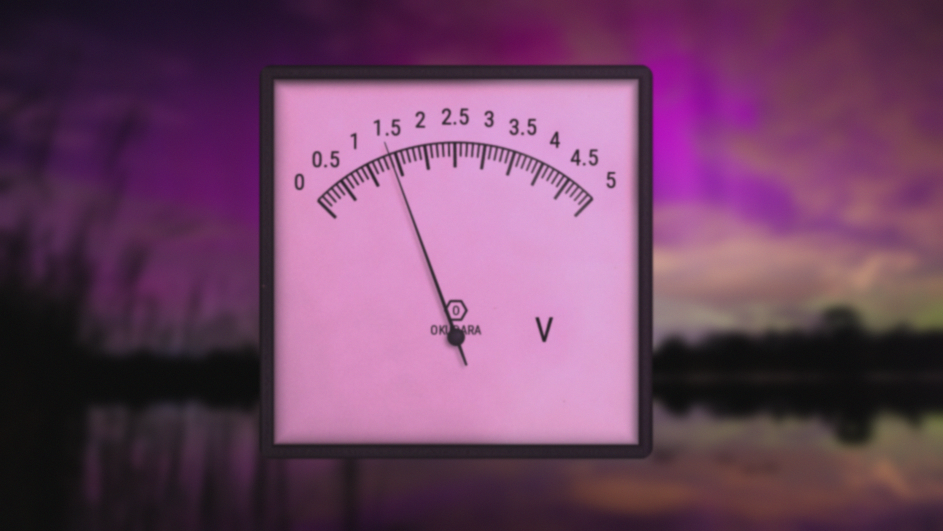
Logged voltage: 1.4 V
